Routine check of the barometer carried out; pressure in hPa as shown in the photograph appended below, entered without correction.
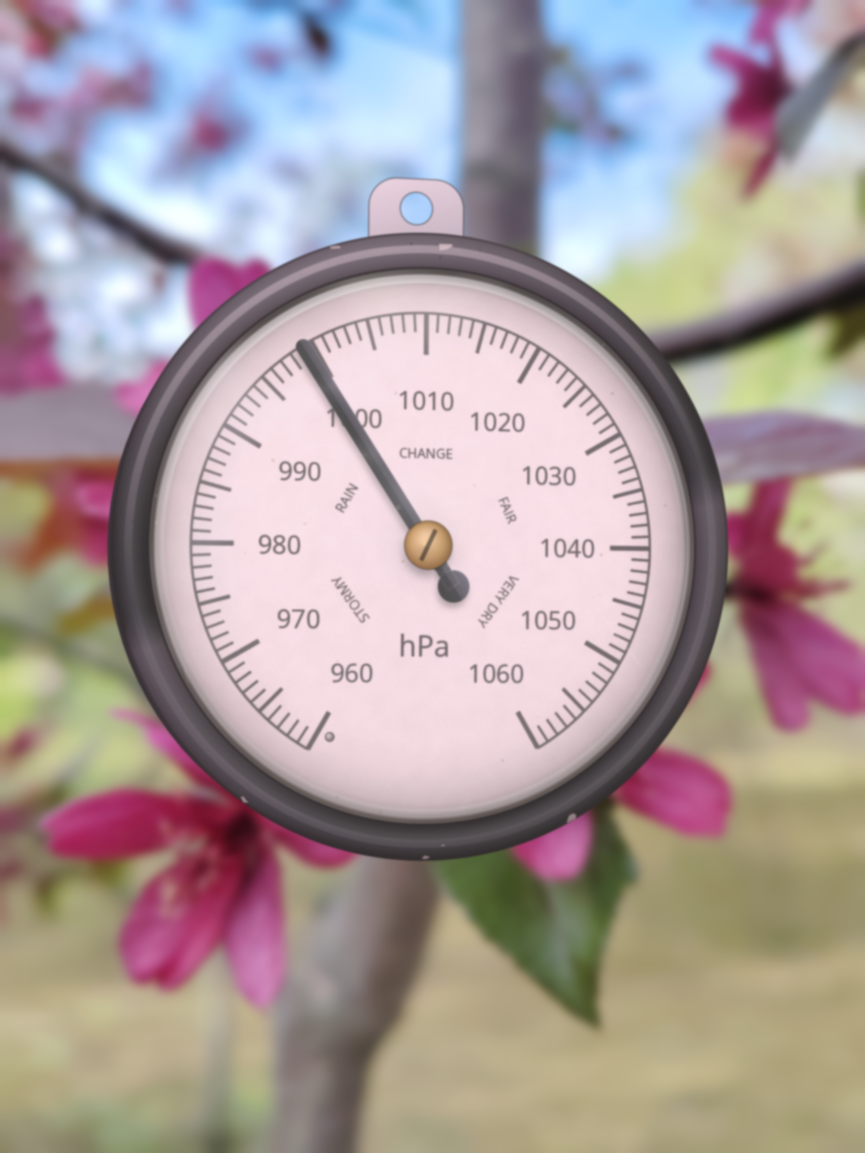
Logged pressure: 999 hPa
